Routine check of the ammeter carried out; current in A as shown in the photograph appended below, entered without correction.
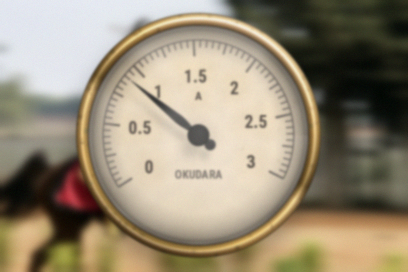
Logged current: 0.9 A
